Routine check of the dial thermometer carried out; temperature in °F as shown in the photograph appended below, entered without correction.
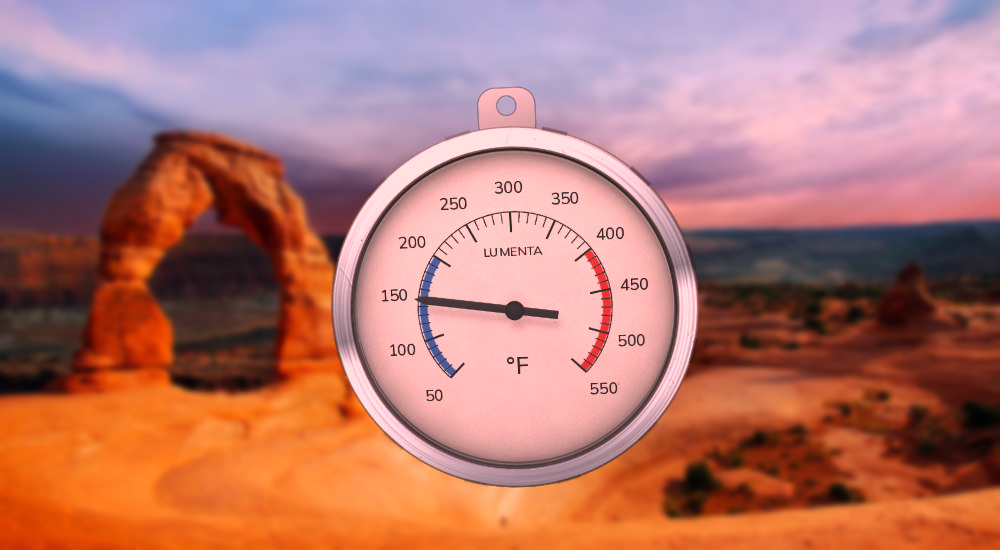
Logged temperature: 150 °F
